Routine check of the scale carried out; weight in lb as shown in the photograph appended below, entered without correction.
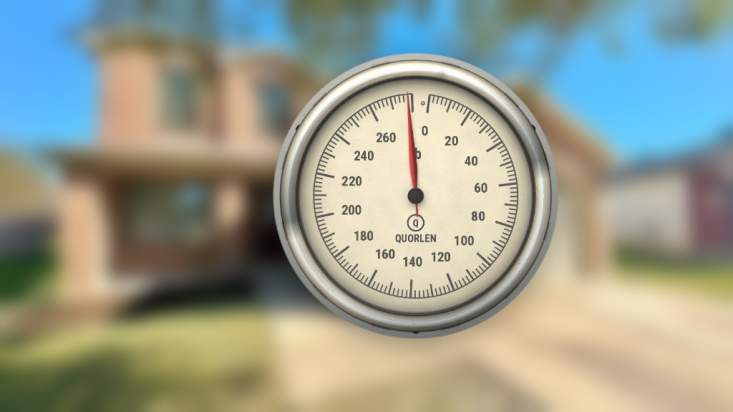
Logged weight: 278 lb
